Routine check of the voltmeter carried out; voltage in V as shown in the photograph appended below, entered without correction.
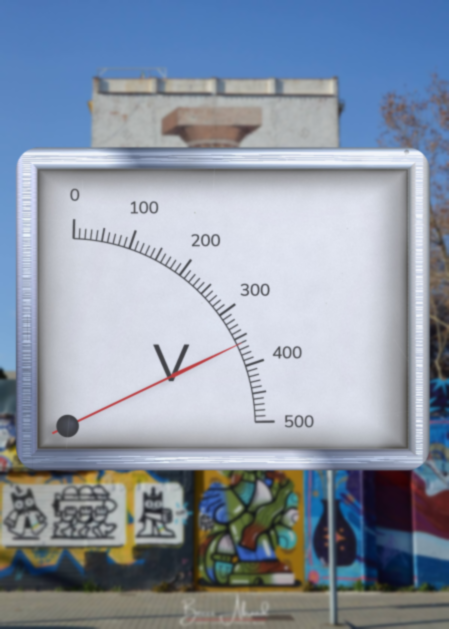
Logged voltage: 360 V
